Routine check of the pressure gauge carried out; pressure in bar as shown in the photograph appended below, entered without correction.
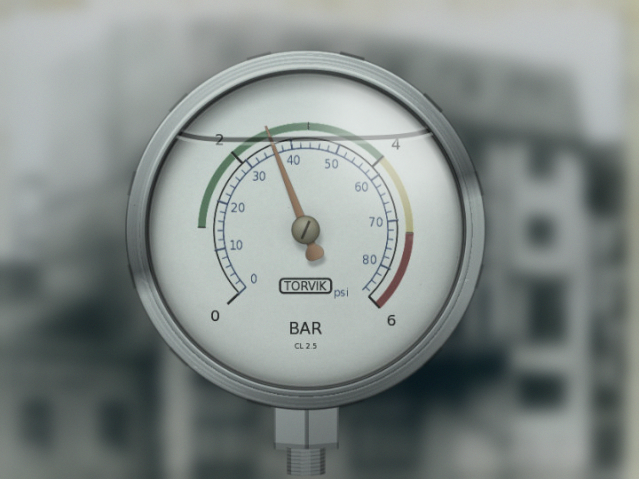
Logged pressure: 2.5 bar
